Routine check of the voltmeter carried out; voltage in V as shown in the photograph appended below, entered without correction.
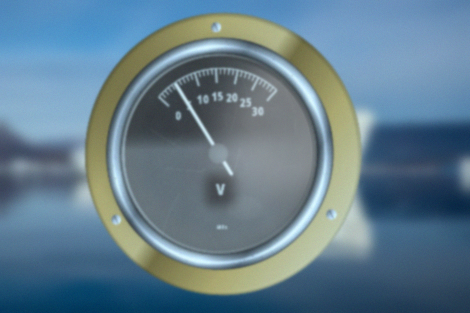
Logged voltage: 5 V
